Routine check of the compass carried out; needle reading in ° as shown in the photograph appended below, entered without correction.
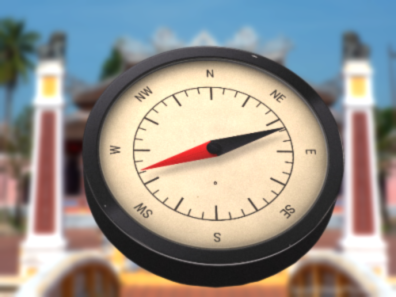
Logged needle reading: 250 °
